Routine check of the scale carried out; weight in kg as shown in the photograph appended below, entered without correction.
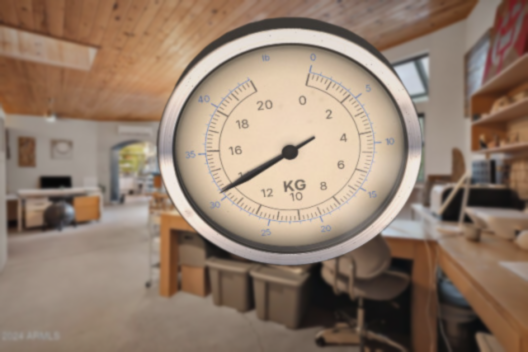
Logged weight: 14 kg
